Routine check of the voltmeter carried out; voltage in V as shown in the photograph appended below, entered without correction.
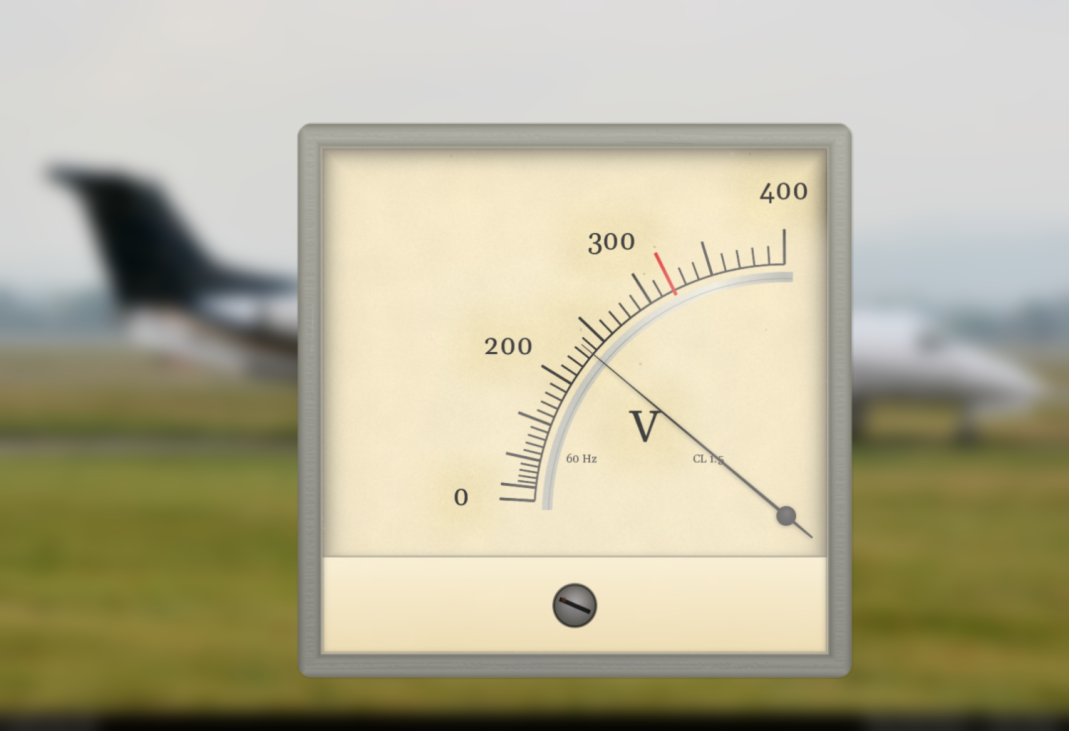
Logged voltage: 235 V
